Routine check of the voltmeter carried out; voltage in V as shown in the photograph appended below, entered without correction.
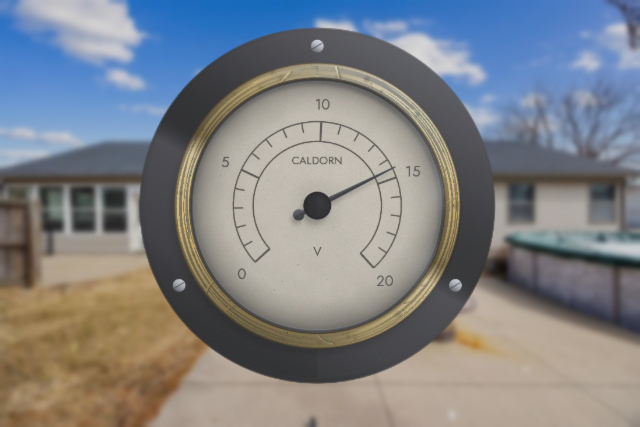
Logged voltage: 14.5 V
